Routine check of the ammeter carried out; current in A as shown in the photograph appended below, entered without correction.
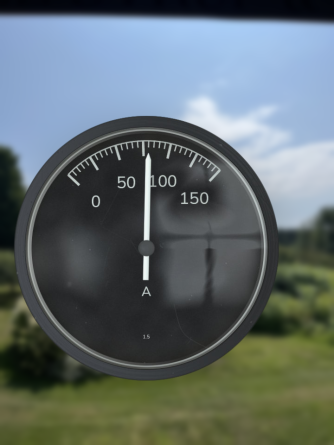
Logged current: 80 A
